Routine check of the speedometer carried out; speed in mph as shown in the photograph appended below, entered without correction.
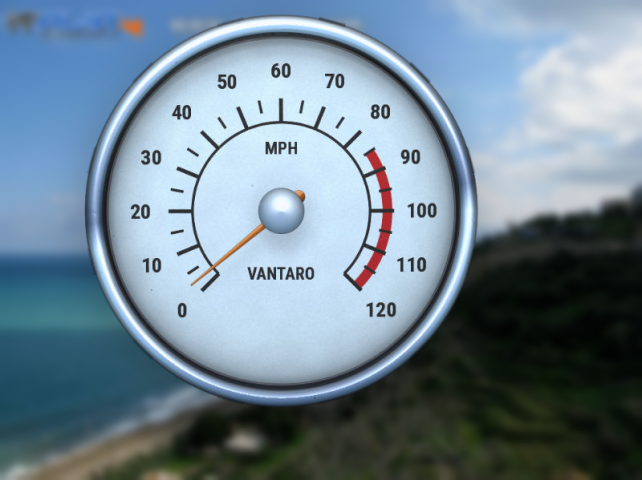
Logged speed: 2.5 mph
